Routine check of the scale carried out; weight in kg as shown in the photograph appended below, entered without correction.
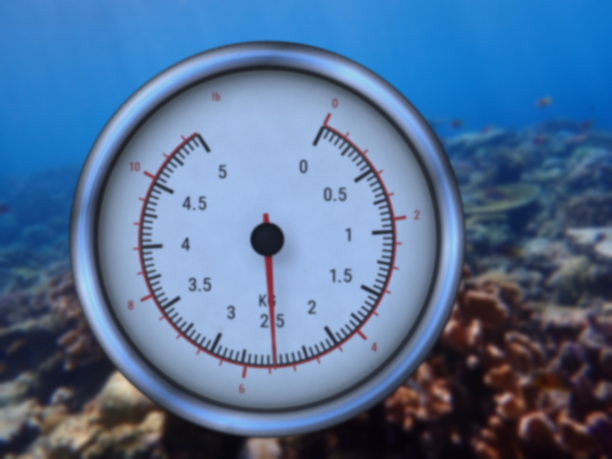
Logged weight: 2.5 kg
